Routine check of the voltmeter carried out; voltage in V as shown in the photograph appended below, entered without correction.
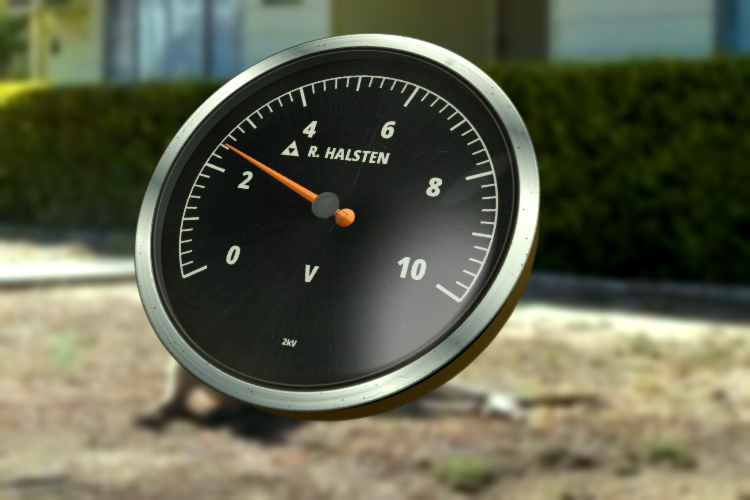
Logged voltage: 2.4 V
